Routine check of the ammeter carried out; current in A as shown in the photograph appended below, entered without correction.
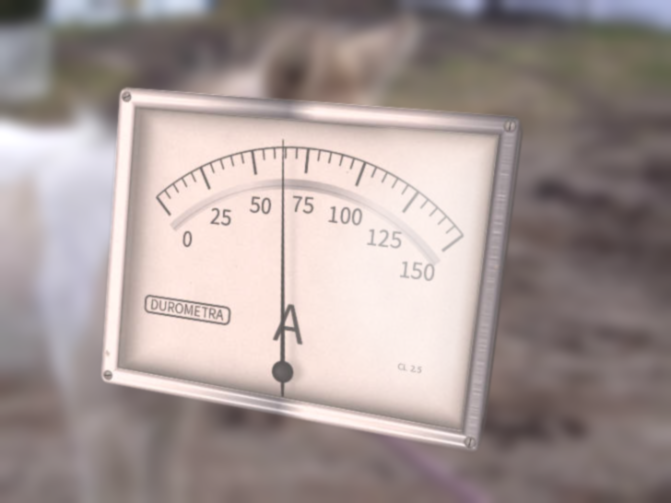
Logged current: 65 A
